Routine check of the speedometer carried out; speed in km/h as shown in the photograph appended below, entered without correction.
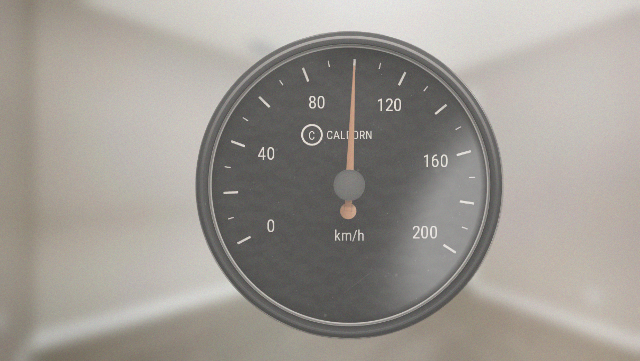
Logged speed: 100 km/h
